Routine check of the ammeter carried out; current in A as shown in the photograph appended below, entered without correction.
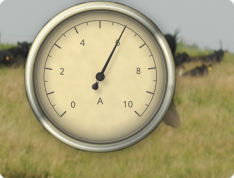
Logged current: 6 A
